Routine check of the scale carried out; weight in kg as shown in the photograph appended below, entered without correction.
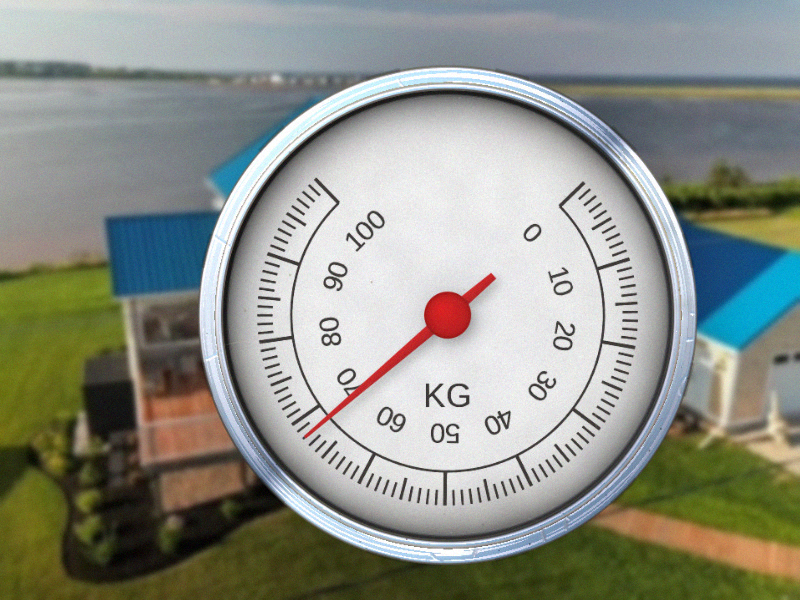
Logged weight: 68 kg
